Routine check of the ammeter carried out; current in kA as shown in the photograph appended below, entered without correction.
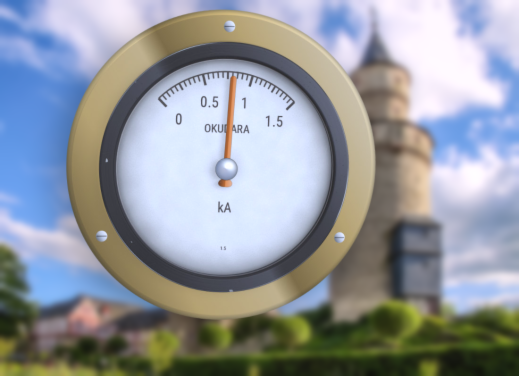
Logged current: 0.8 kA
